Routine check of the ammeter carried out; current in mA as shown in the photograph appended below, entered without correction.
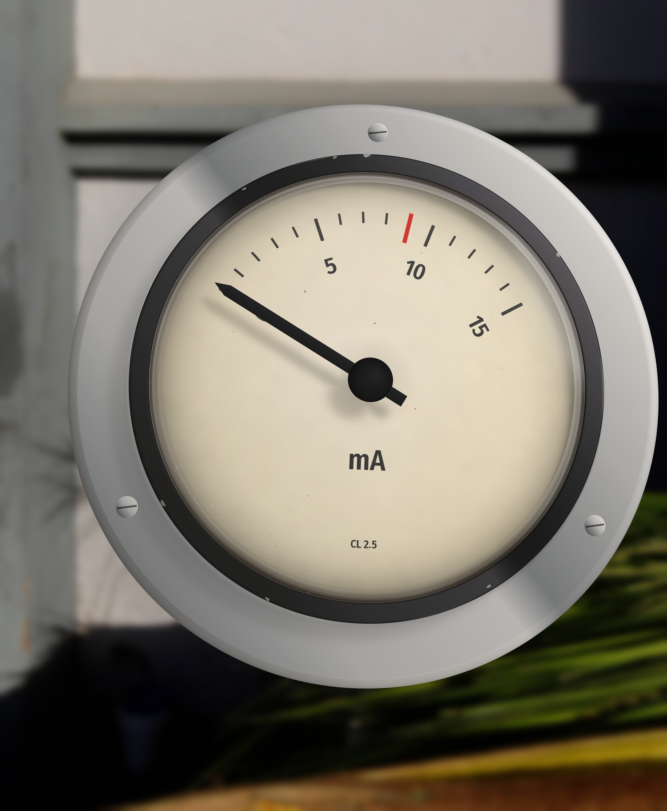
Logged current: 0 mA
